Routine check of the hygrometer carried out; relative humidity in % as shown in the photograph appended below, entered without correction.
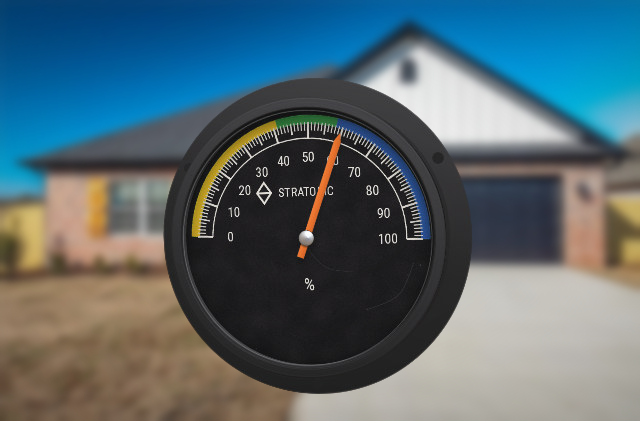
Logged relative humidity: 60 %
